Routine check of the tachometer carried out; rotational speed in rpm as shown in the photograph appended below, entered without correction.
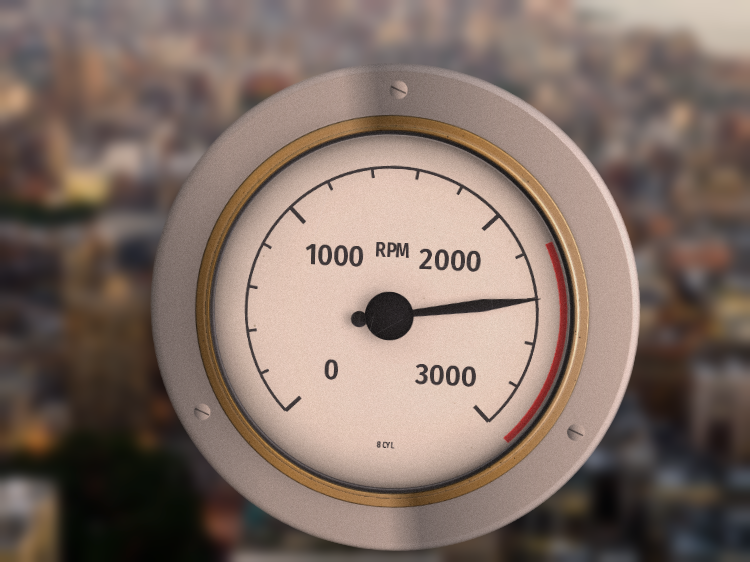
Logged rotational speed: 2400 rpm
